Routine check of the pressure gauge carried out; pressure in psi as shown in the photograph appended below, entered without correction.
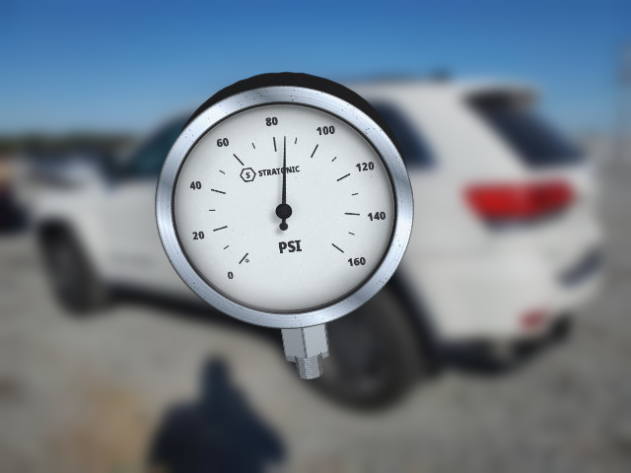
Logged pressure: 85 psi
